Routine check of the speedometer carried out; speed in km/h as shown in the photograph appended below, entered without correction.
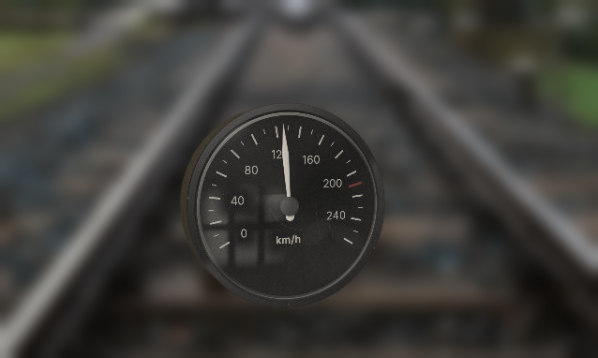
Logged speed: 125 km/h
